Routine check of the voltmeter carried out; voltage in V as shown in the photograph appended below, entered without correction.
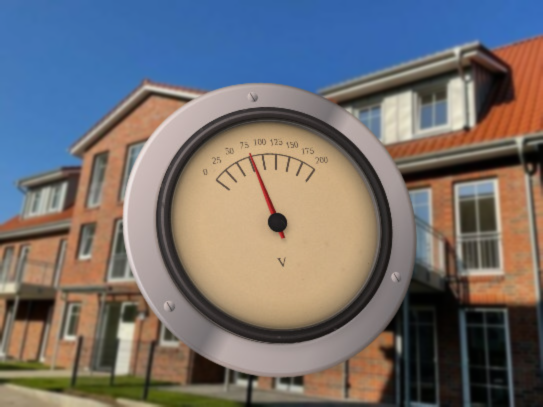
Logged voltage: 75 V
